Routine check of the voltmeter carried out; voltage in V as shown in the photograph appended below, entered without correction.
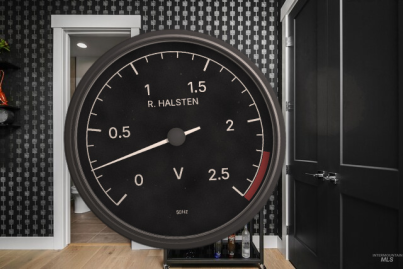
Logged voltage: 0.25 V
